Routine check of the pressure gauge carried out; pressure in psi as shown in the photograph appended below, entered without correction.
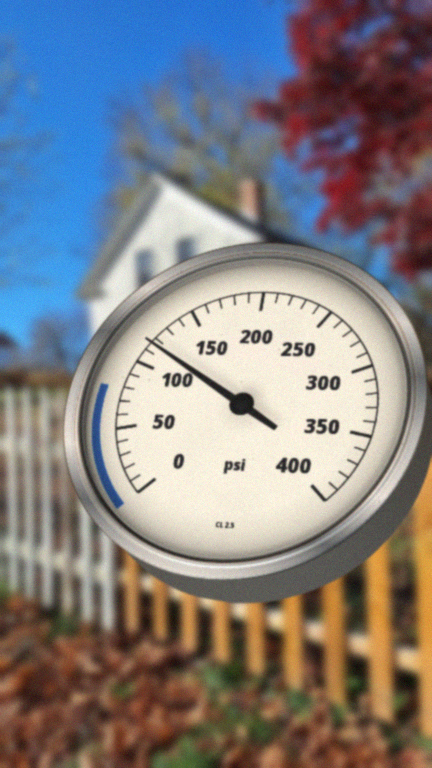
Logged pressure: 115 psi
